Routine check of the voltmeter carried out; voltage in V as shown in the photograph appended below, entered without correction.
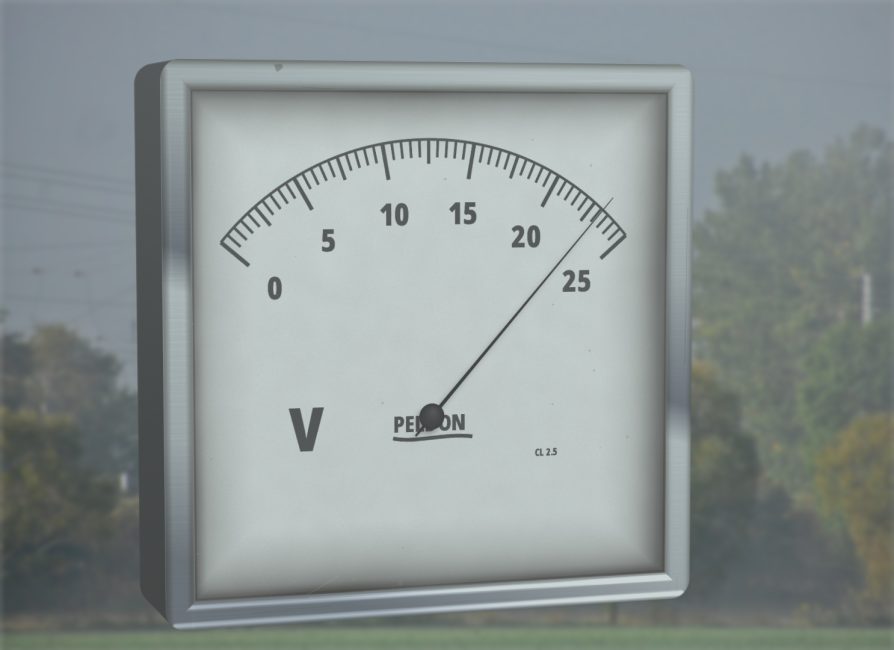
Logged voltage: 23 V
